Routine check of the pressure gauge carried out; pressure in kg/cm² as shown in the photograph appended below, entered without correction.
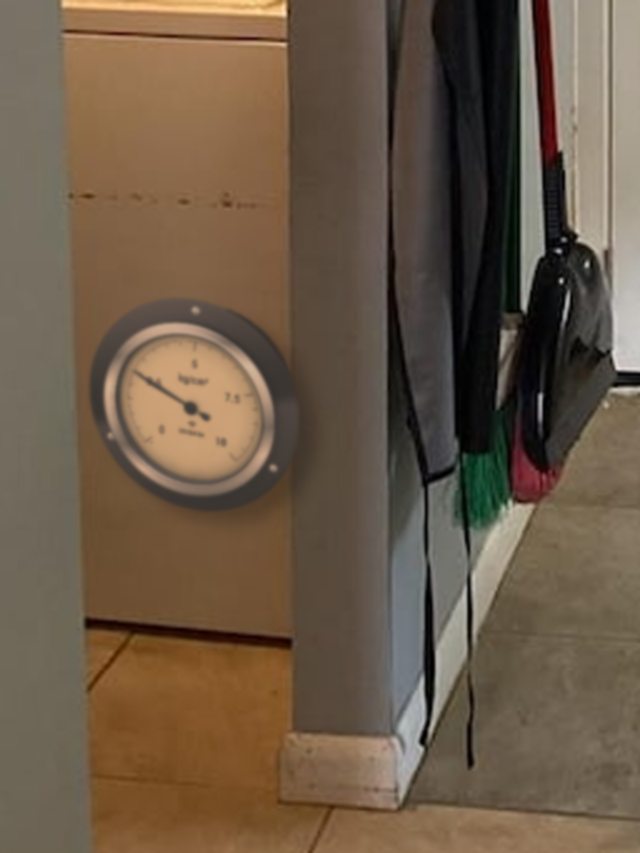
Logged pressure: 2.5 kg/cm²
